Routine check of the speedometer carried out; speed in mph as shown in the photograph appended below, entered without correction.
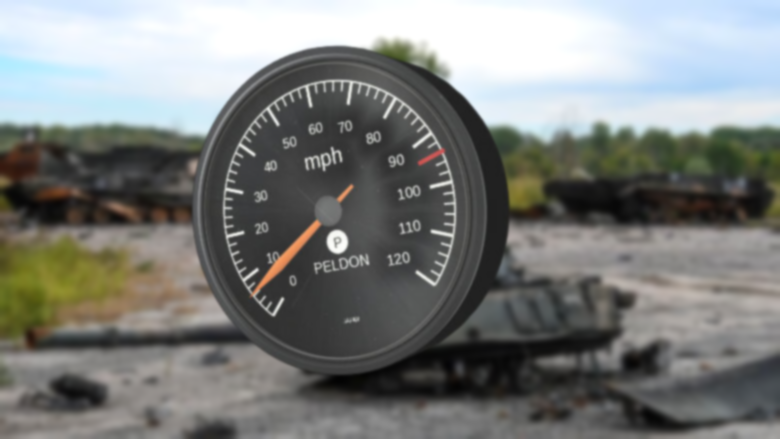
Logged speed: 6 mph
